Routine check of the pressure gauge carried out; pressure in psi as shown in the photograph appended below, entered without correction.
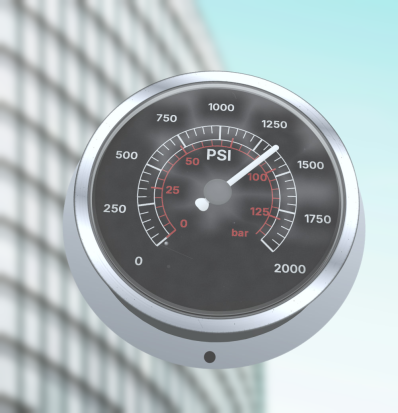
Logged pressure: 1350 psi
